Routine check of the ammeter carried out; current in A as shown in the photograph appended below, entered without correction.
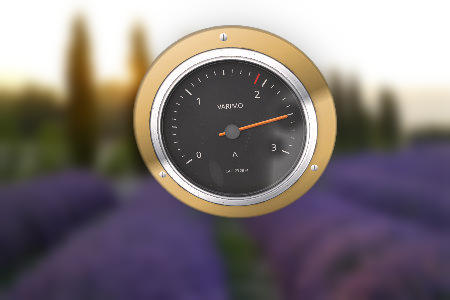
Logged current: 2.5 A
